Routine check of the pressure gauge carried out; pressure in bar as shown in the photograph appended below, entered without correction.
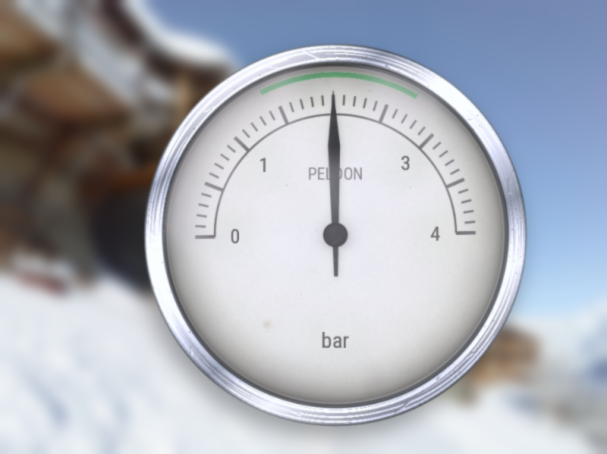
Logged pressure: 2 bar
